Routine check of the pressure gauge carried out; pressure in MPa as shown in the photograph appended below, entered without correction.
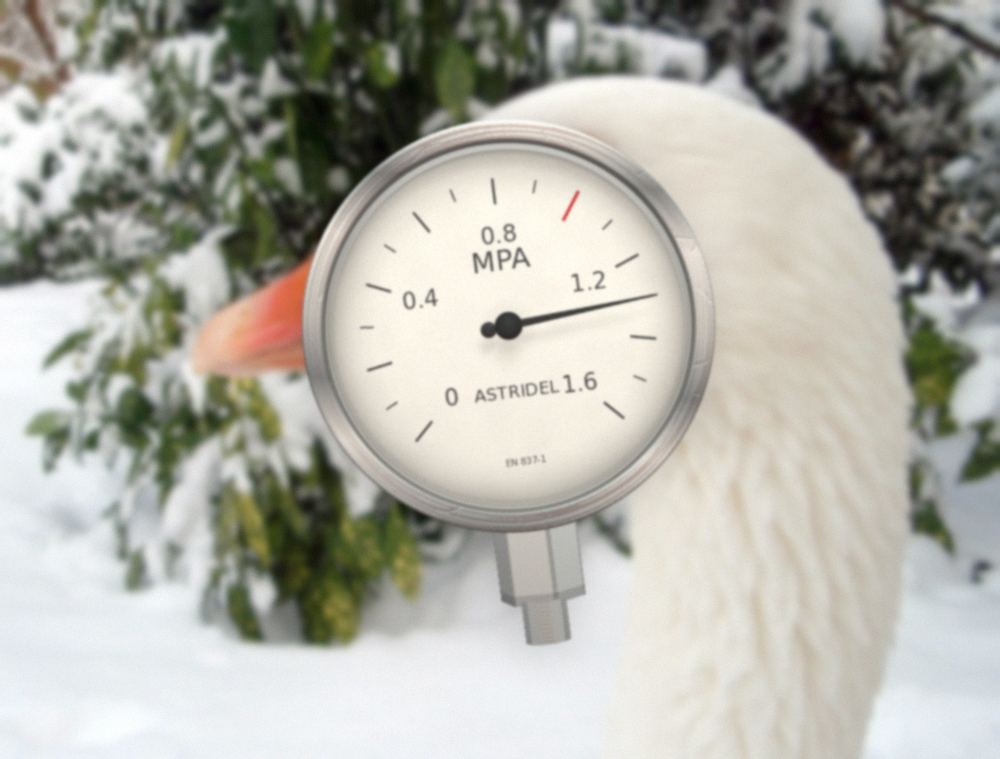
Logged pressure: 1.3 MPa
